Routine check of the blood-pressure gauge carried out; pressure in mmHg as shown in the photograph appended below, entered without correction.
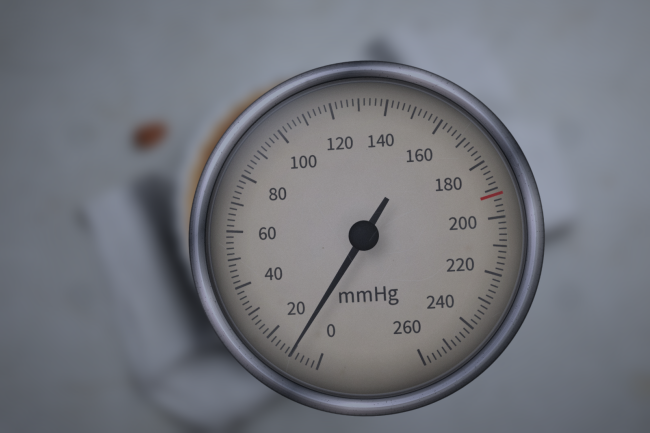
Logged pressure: 10 mmHg
